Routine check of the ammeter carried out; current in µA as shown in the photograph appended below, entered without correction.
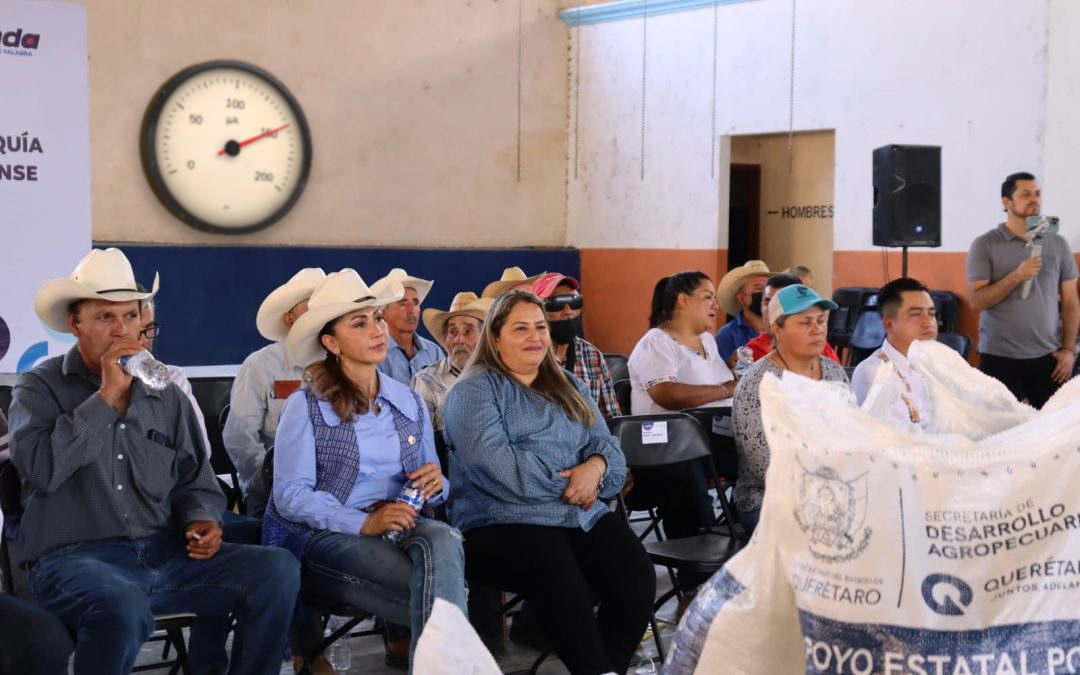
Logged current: 150 µA
